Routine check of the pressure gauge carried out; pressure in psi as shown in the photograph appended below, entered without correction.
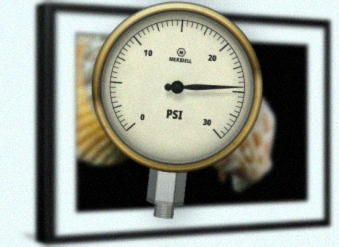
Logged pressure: 24.5 psi
